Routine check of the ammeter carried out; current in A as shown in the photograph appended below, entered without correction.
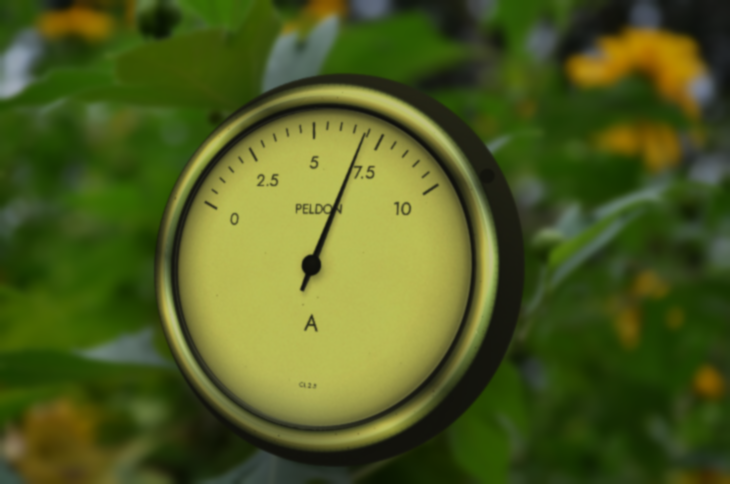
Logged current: 7 A
